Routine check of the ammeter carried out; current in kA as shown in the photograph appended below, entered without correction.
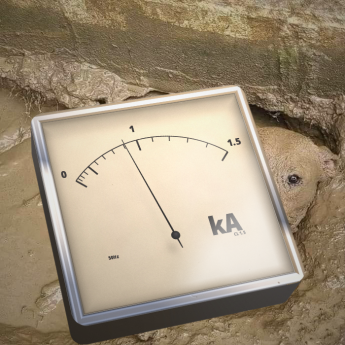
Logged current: 0.9 kA
